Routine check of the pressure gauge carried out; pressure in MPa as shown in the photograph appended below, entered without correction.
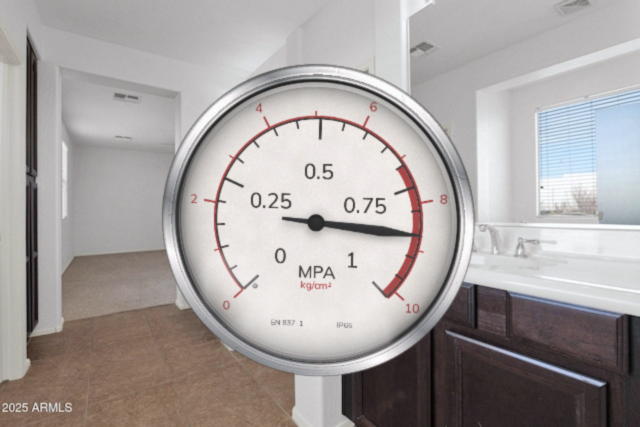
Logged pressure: 0.85 MPa
